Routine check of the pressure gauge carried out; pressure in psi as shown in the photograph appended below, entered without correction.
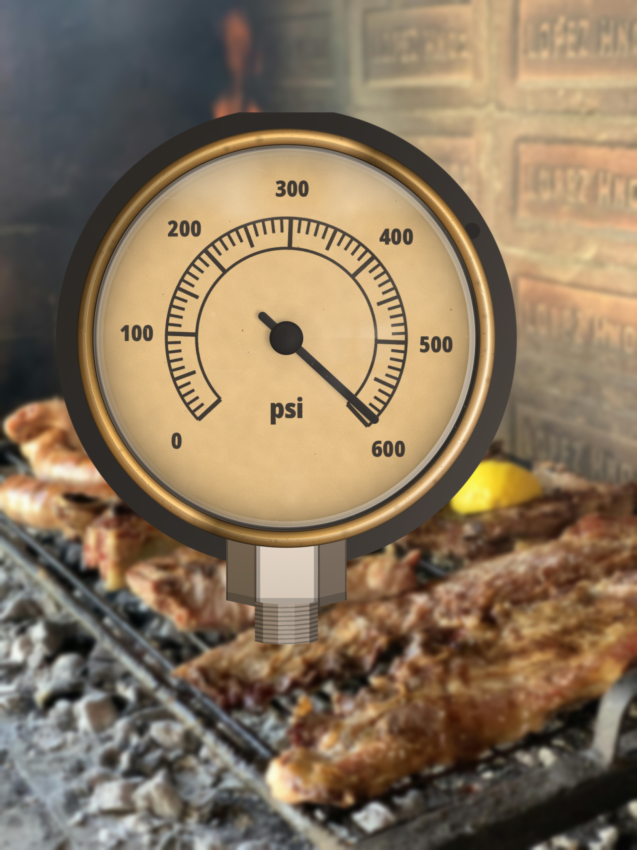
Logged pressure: 590 psi
